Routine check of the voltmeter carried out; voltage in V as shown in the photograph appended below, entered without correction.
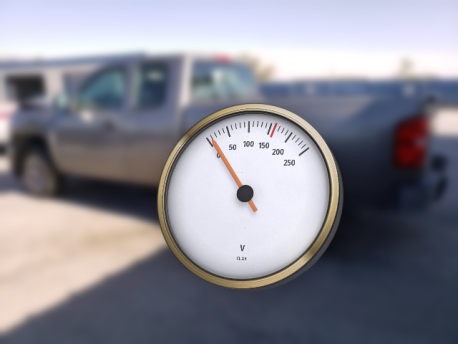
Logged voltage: 10 V
